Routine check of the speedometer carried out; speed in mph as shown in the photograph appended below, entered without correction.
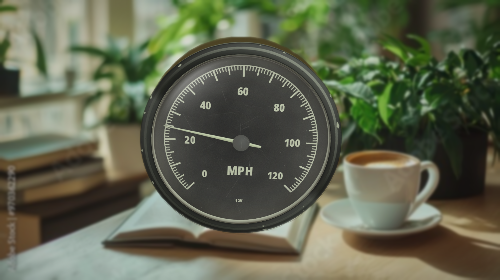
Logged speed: 25 mph
